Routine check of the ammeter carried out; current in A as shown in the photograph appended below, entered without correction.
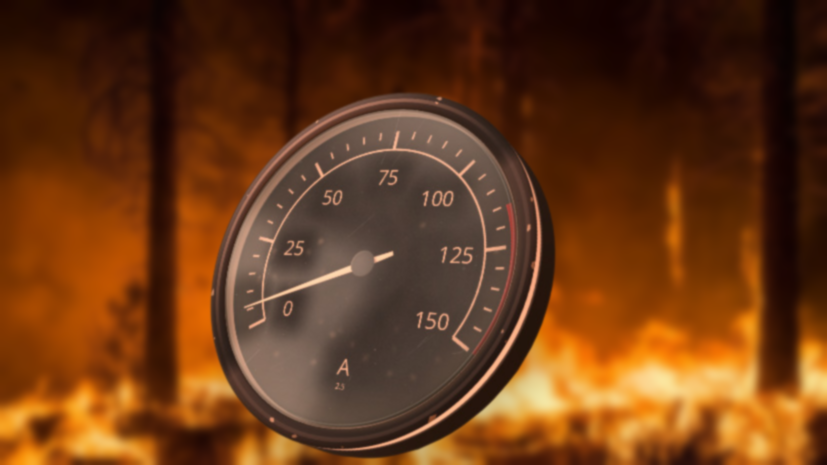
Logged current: 5 A
